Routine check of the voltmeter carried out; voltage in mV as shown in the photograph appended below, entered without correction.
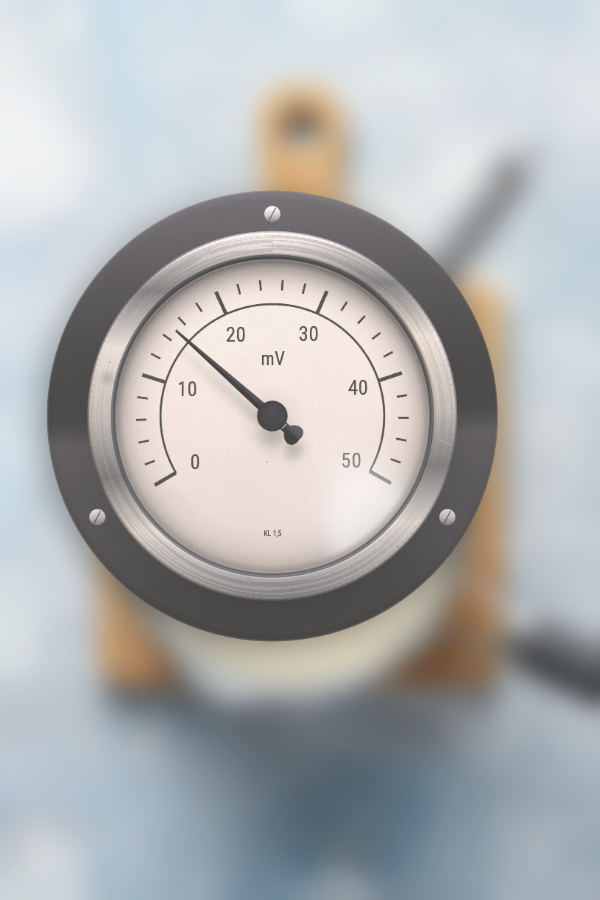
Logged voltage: 15 mV
